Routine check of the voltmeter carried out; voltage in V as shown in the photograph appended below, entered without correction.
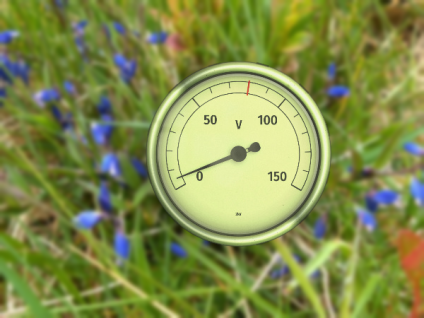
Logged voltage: 5 V
